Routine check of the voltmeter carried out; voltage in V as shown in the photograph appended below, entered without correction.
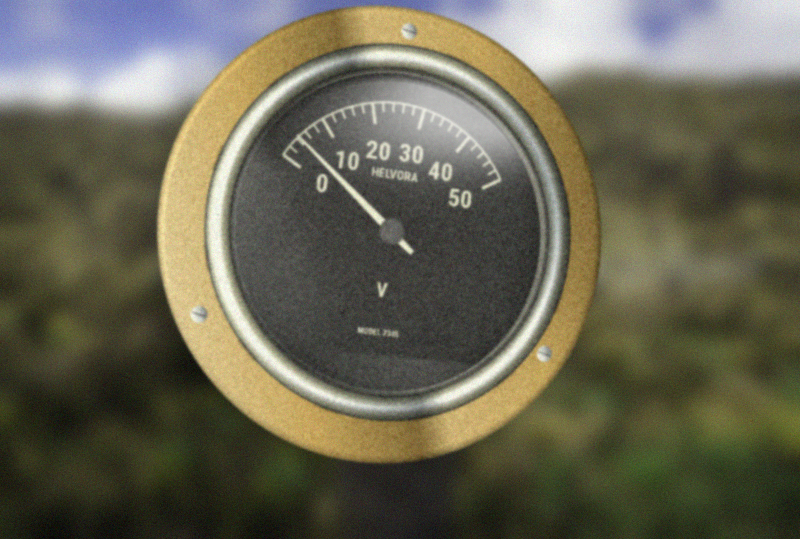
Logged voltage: 4 V
